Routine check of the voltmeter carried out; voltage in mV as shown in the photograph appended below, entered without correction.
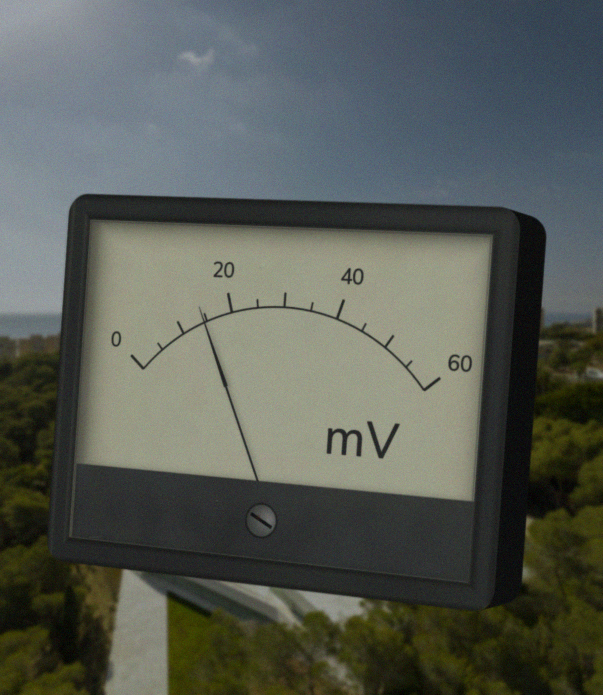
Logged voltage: 15 mV
